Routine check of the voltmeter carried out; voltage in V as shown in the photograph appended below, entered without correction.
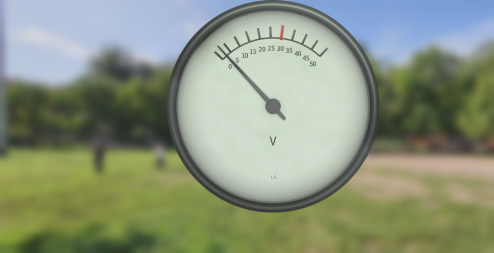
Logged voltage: 2.5 V
